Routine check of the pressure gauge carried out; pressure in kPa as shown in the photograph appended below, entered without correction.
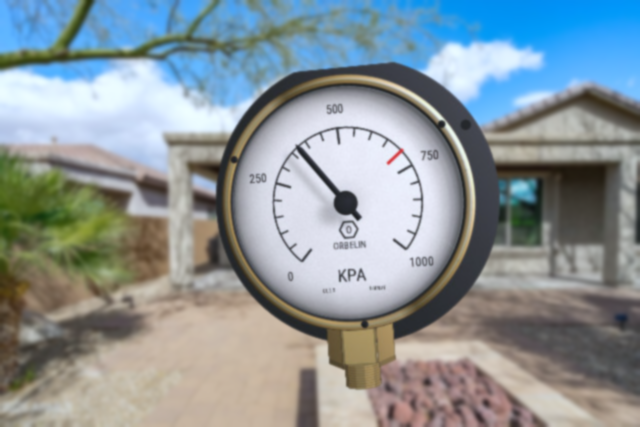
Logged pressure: 375 kPa
